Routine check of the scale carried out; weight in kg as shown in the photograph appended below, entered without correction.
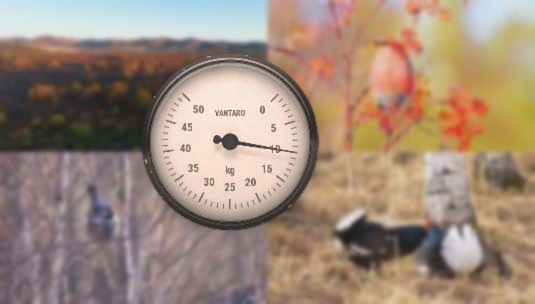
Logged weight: 10 kg
